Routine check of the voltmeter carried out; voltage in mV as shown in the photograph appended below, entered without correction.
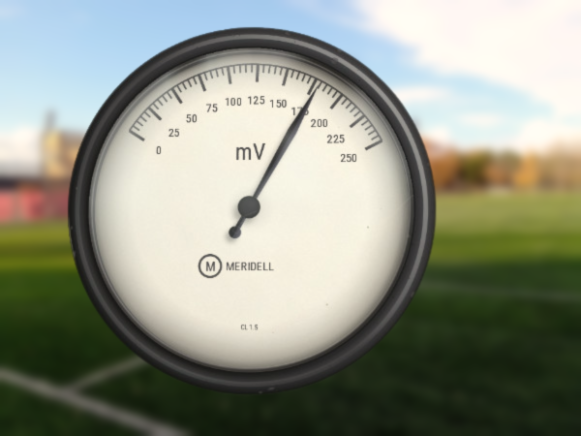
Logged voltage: 180 mV
